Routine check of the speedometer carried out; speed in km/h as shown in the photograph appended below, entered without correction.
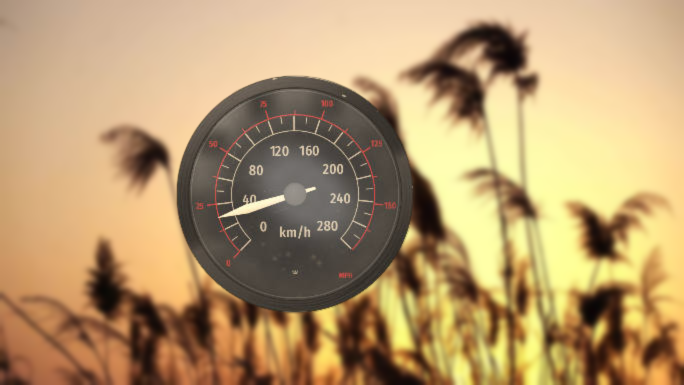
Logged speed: 30 km/h
